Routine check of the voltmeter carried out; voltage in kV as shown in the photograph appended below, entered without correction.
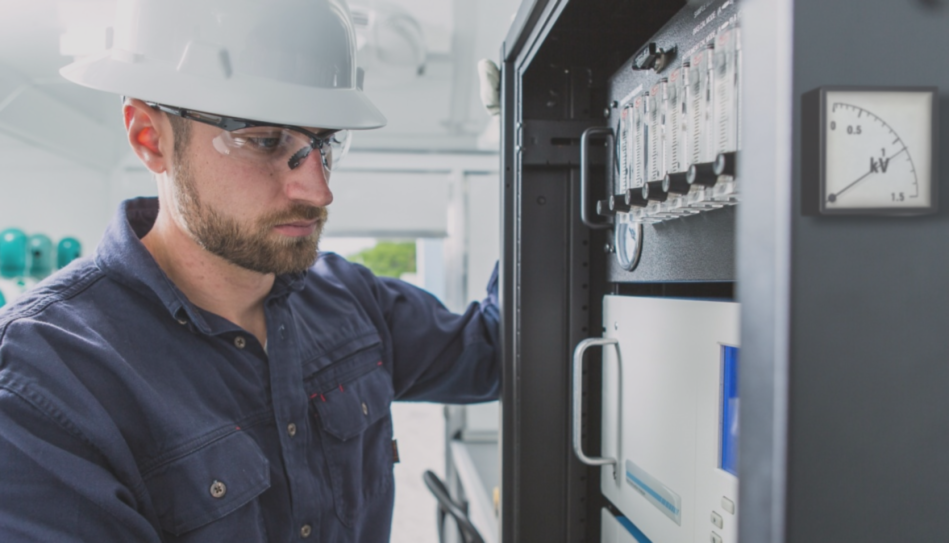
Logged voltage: 1.1 kV
